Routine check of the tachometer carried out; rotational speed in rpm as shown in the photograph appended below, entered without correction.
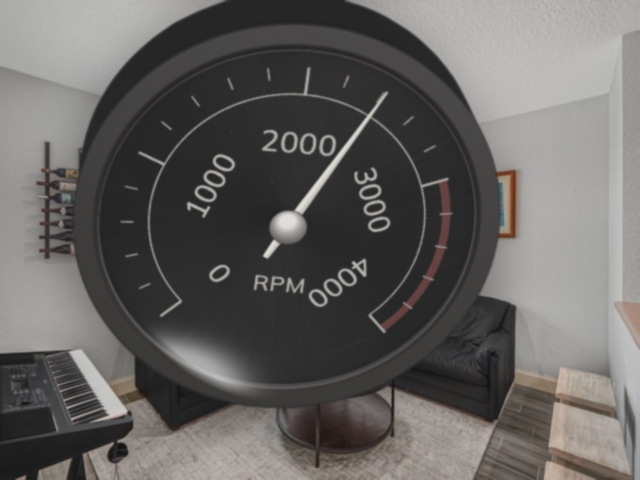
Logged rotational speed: 2400 rpm
